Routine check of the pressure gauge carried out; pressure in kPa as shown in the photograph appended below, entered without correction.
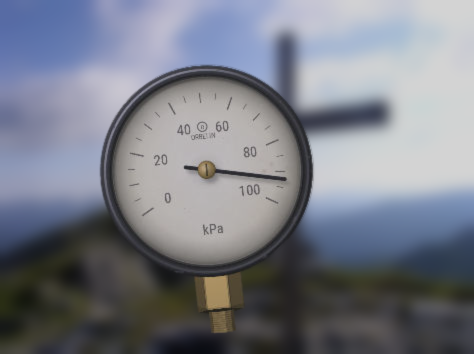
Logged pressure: 92.5 kPa
